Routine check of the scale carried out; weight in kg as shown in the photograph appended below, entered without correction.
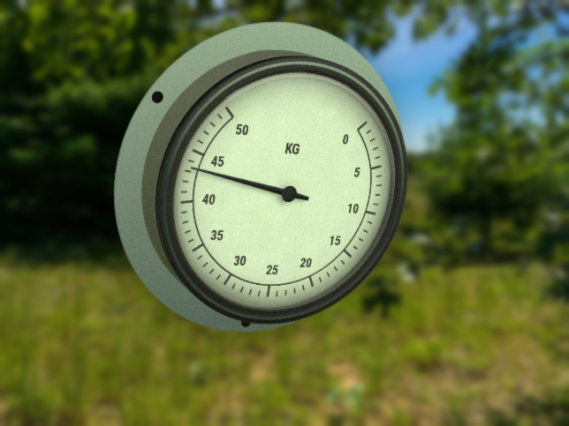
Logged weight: 43.5 kg
